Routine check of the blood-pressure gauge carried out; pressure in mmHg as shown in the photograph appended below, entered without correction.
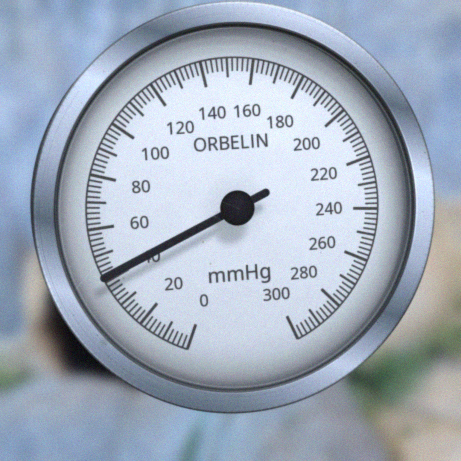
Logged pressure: 42 mmHg
